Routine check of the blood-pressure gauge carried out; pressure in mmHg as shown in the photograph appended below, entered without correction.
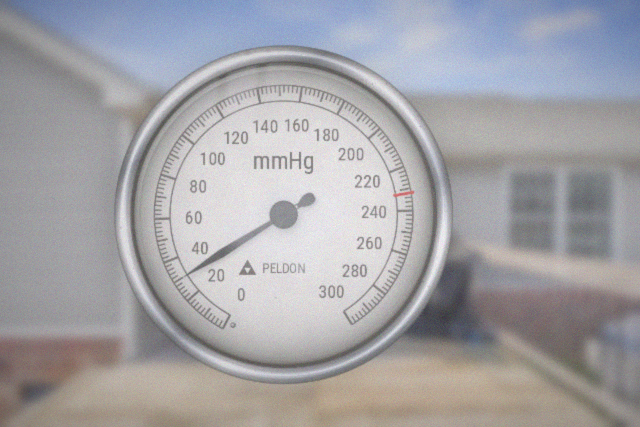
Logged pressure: 30 mmHg
